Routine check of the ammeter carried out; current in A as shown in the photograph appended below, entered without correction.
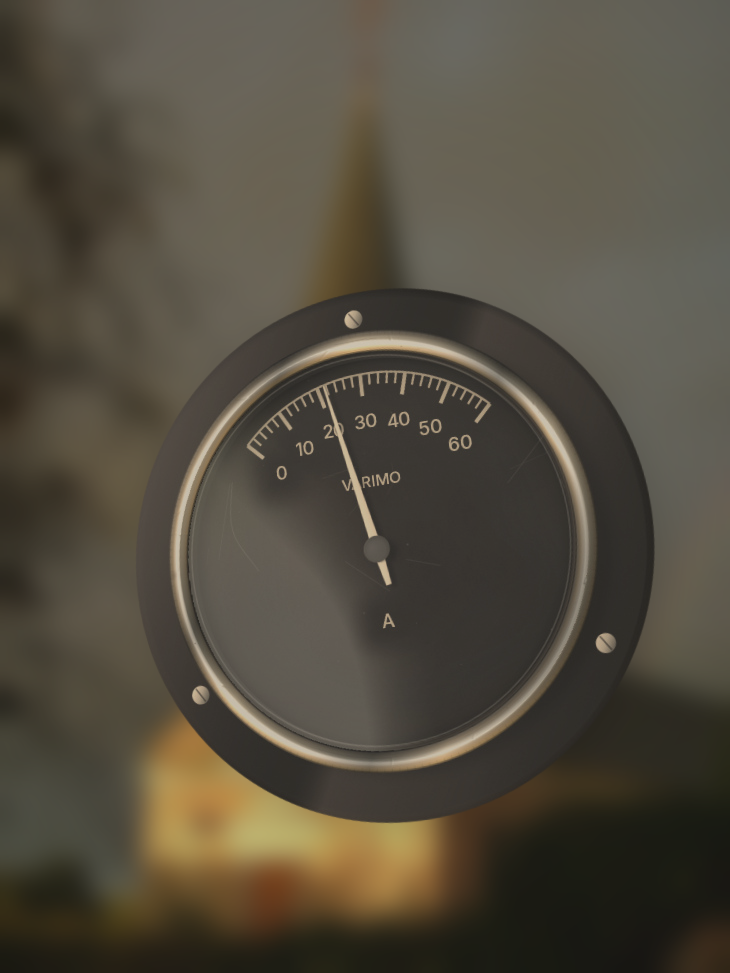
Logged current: 22 A
